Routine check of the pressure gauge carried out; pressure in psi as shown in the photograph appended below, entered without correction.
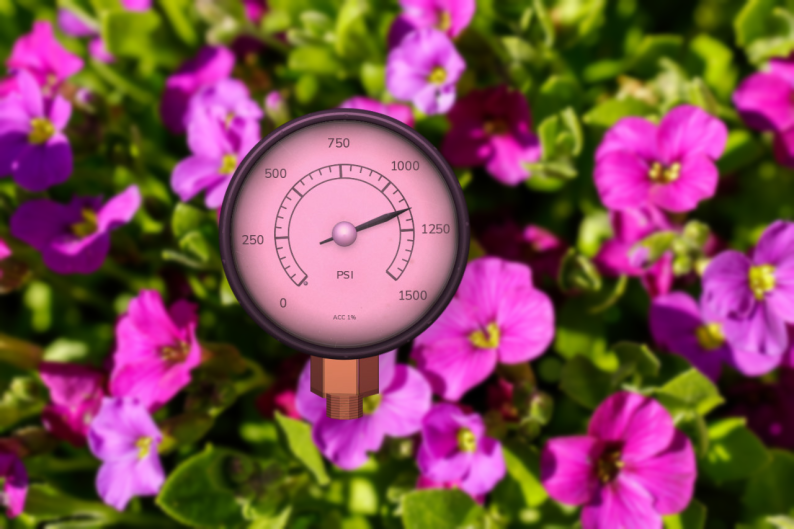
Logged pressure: 1150 psi
